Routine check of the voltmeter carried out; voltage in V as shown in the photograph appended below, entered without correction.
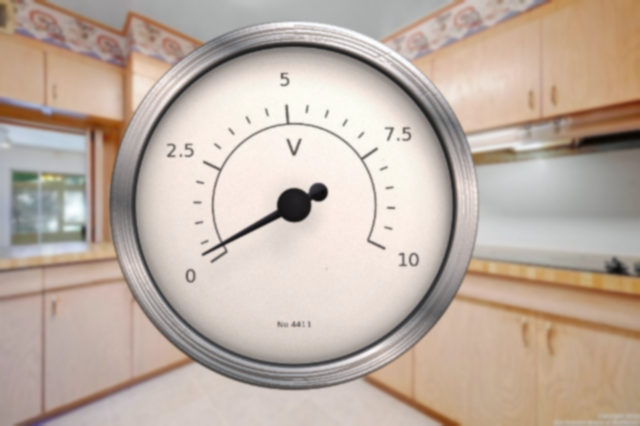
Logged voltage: 0.25 V
